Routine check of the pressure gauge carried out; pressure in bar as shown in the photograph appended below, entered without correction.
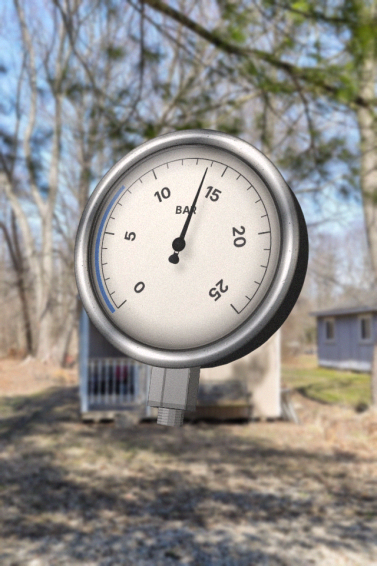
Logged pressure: 14 bar
